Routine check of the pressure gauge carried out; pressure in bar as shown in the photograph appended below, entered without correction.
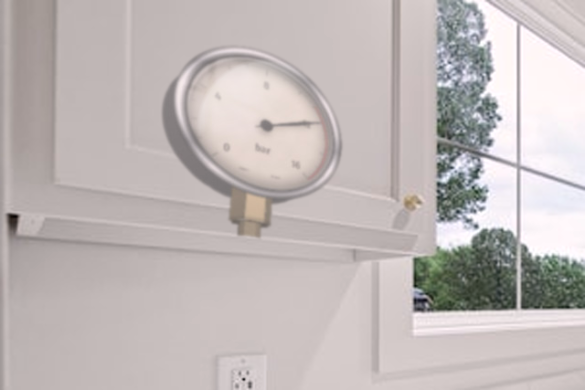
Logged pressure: 12 bar
